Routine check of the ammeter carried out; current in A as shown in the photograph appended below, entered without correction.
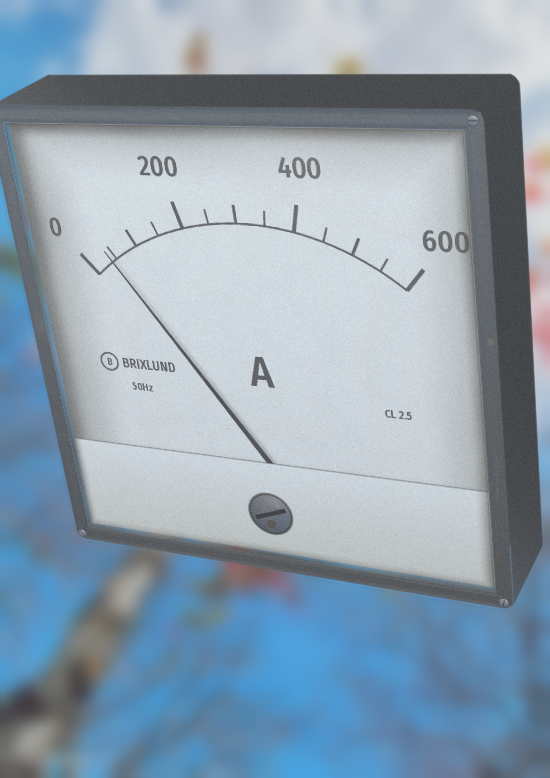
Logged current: 50 A
